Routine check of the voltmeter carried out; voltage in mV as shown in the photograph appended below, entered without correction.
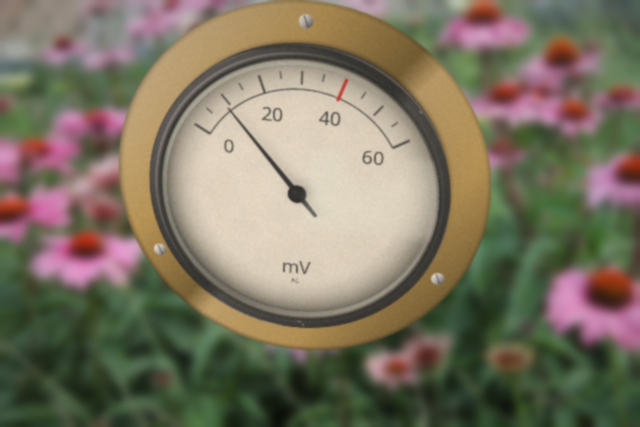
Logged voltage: 10 mV
